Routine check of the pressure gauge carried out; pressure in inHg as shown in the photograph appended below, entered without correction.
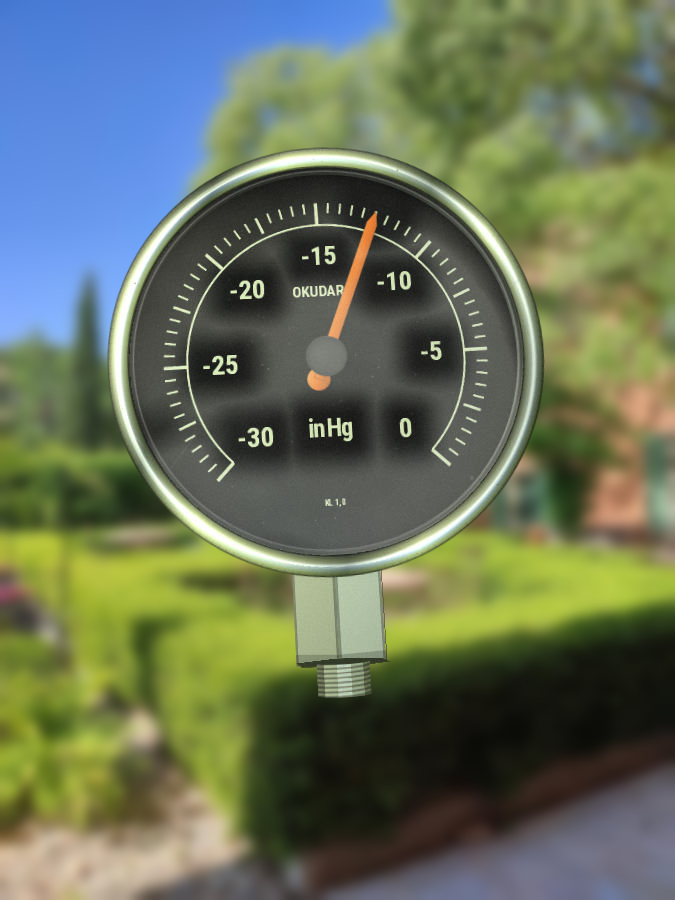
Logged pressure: -12.5 inHg
